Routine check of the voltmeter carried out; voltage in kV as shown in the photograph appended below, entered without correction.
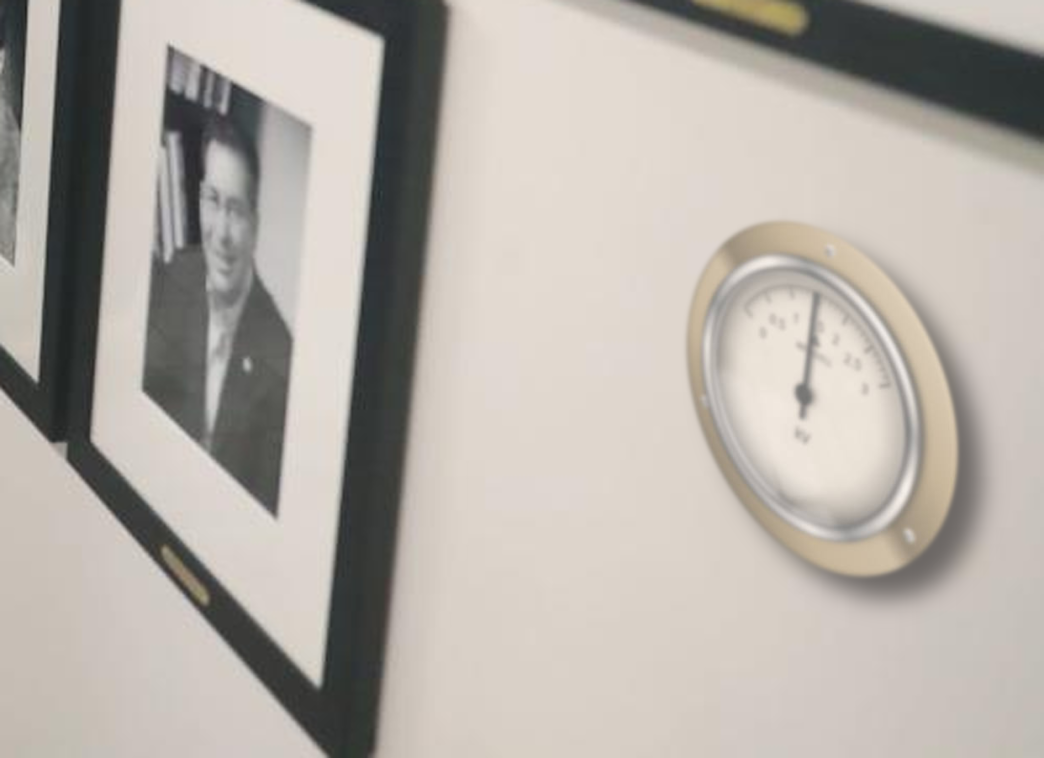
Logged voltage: 1.5 kV
